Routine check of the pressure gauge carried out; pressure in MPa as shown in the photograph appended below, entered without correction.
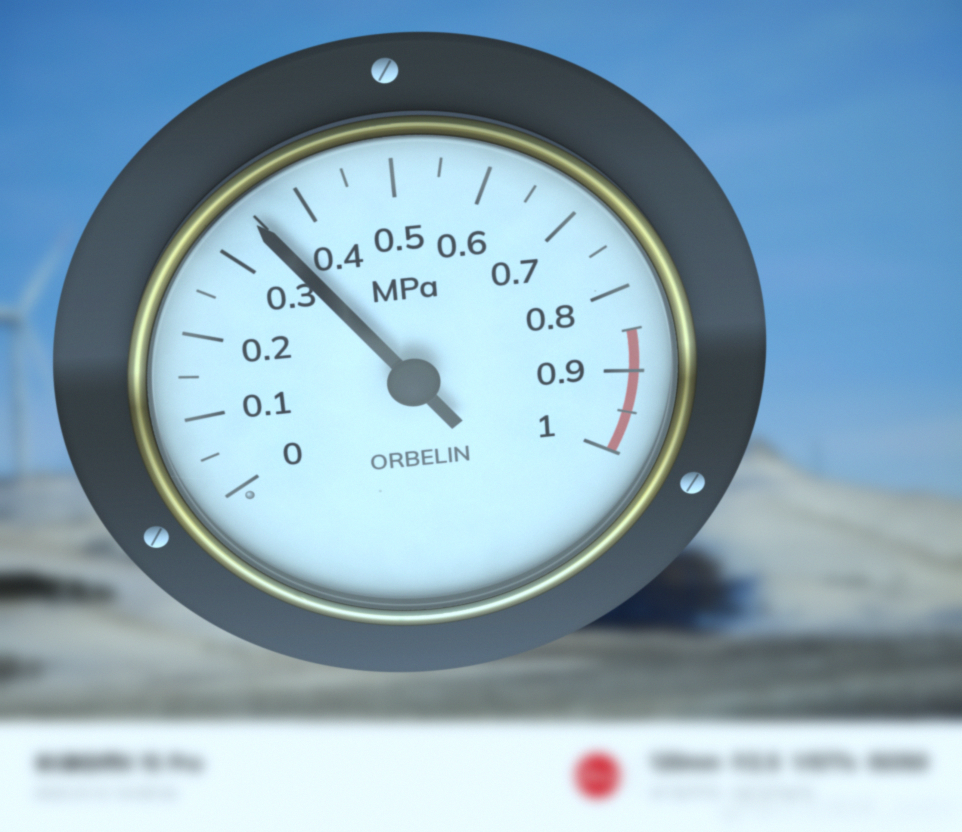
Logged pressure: 0.35 MPa
